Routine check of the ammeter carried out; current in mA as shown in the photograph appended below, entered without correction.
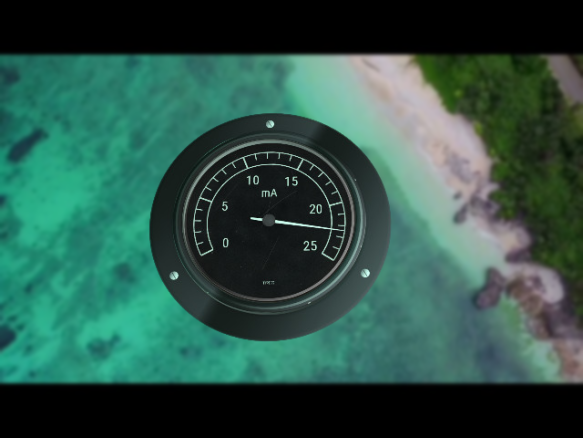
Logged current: 22.5 mA
